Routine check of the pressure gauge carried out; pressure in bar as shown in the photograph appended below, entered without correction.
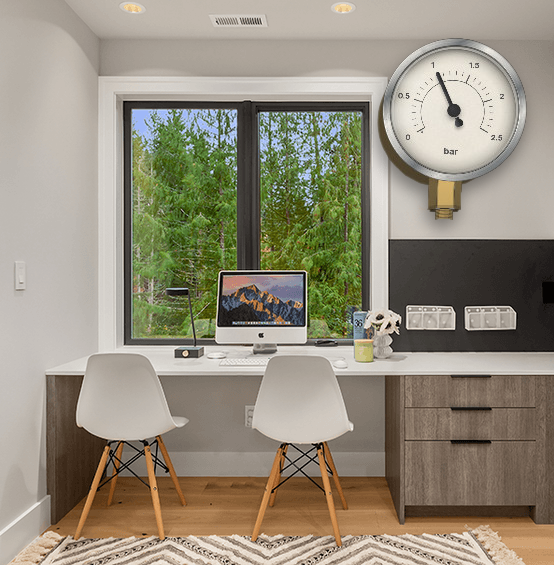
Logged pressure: 1 bar
